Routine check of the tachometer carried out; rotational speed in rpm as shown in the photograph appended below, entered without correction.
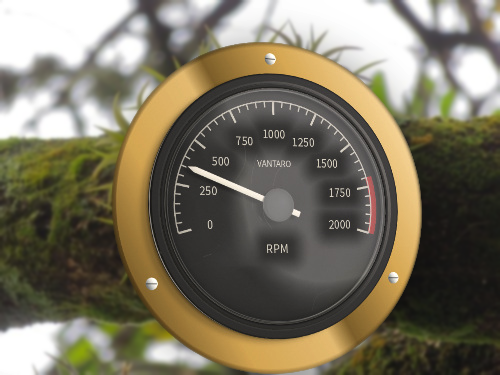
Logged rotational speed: 350 rpm
